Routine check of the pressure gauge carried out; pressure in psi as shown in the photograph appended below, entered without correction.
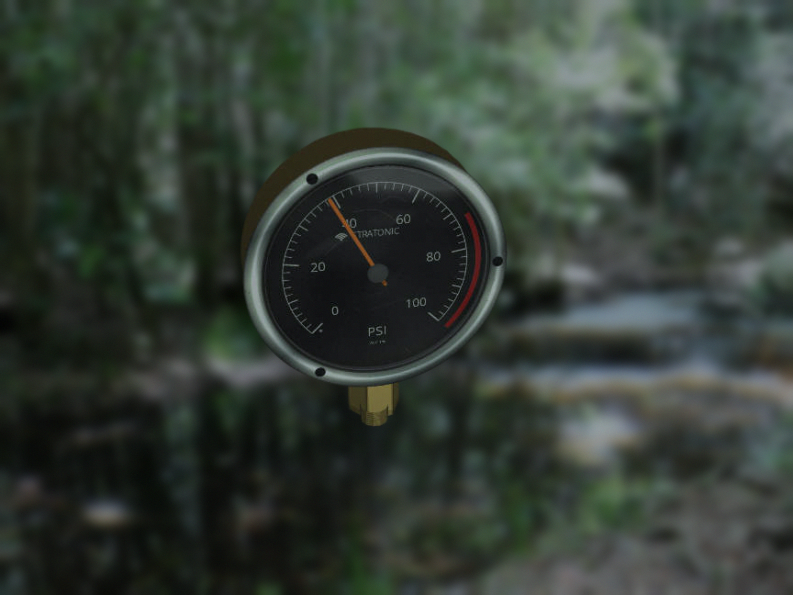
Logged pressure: 39 psi
